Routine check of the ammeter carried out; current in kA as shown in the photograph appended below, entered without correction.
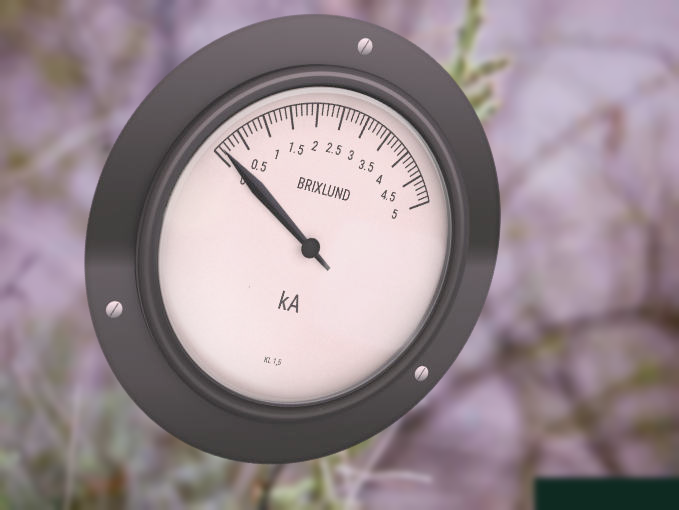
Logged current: 0.1 kA
